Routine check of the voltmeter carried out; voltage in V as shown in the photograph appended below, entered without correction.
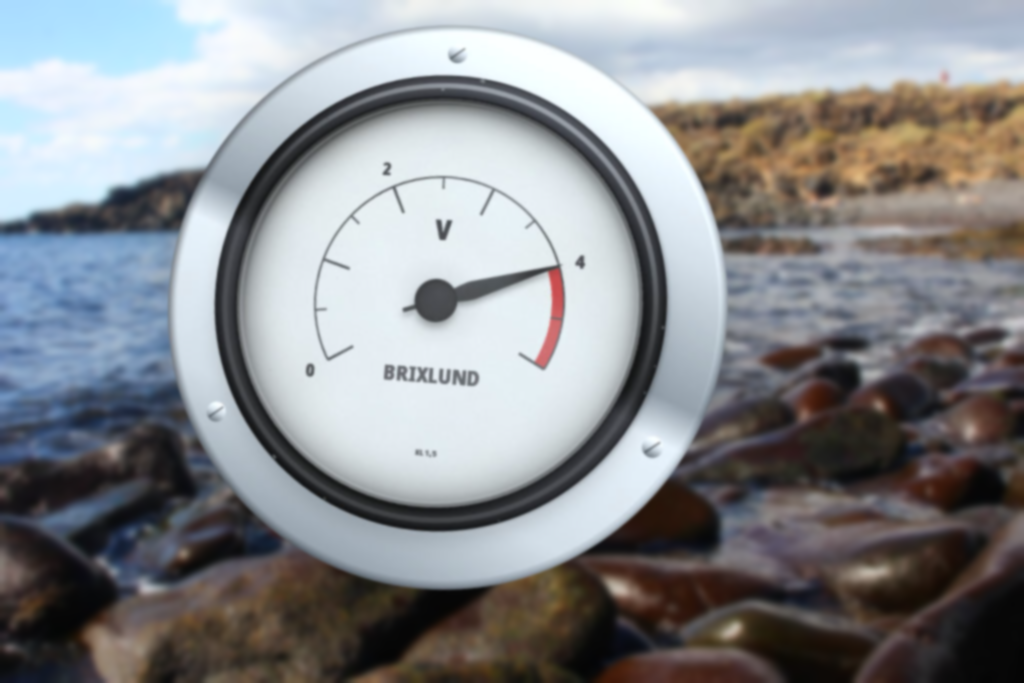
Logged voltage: 4 V
